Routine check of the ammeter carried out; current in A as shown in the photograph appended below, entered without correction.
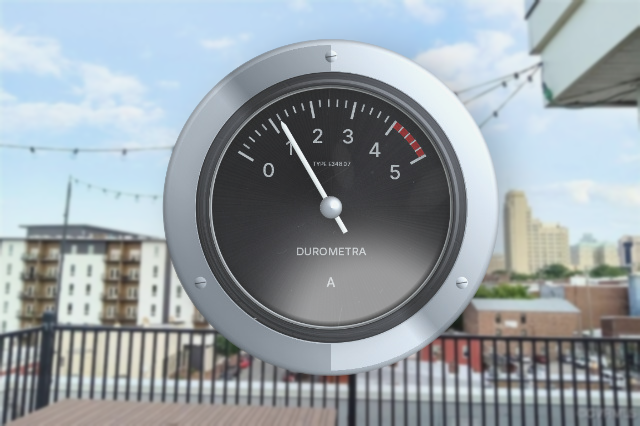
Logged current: 1.2 A
